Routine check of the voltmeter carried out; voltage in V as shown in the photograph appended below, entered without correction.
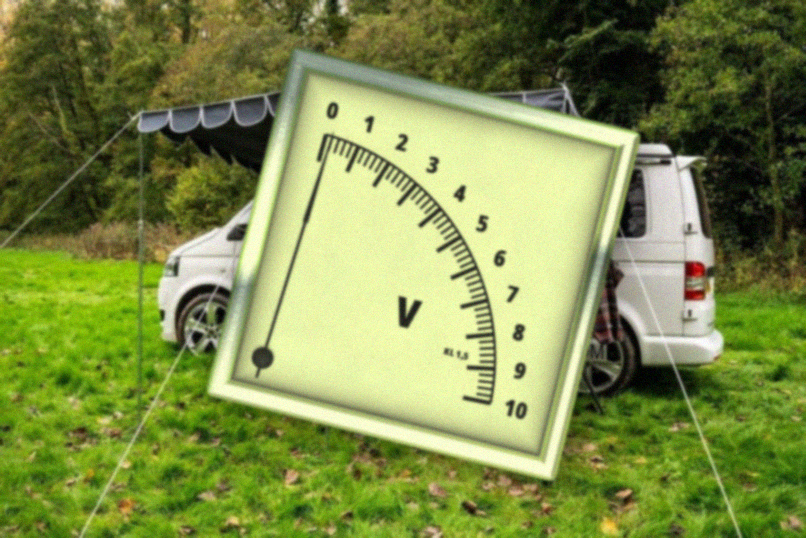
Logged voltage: 0.2 V
